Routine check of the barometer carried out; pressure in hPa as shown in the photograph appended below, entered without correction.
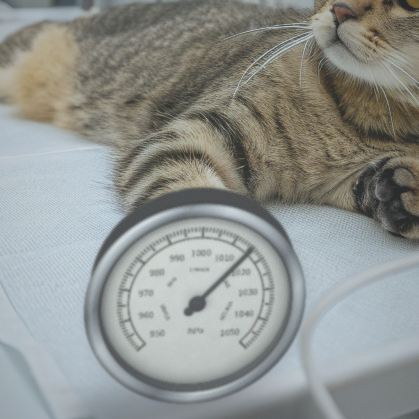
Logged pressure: 1015 hPa
